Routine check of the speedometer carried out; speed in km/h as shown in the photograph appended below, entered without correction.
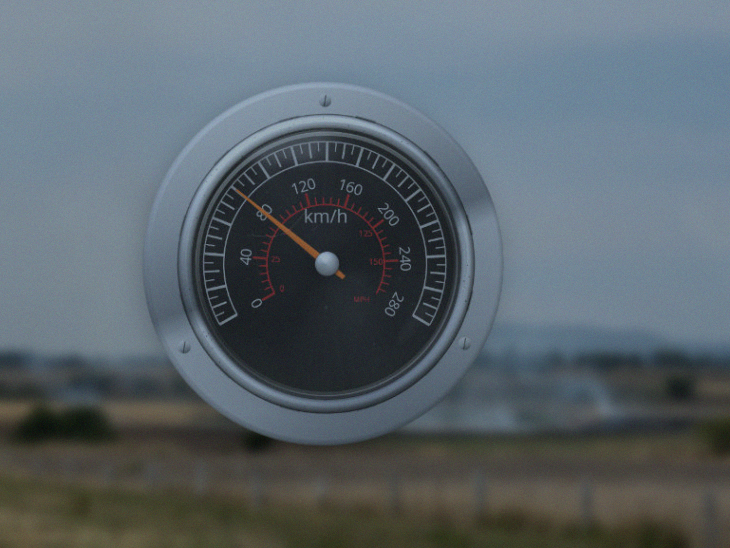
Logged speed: 80 km/h
